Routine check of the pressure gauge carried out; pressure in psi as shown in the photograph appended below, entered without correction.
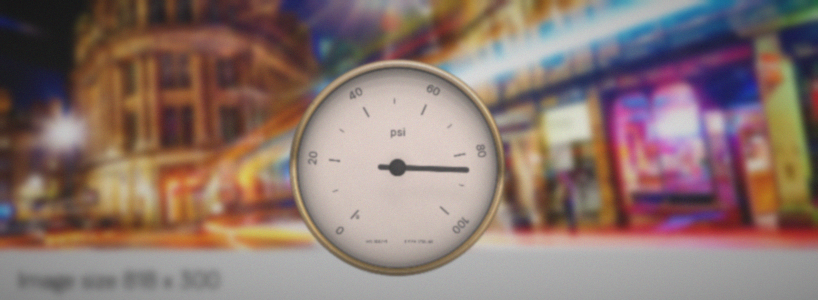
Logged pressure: 85 psi
